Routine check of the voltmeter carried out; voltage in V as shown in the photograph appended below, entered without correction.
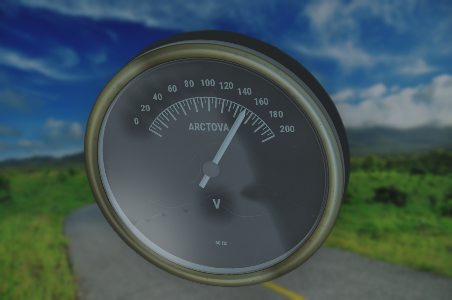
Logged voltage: 150 V
